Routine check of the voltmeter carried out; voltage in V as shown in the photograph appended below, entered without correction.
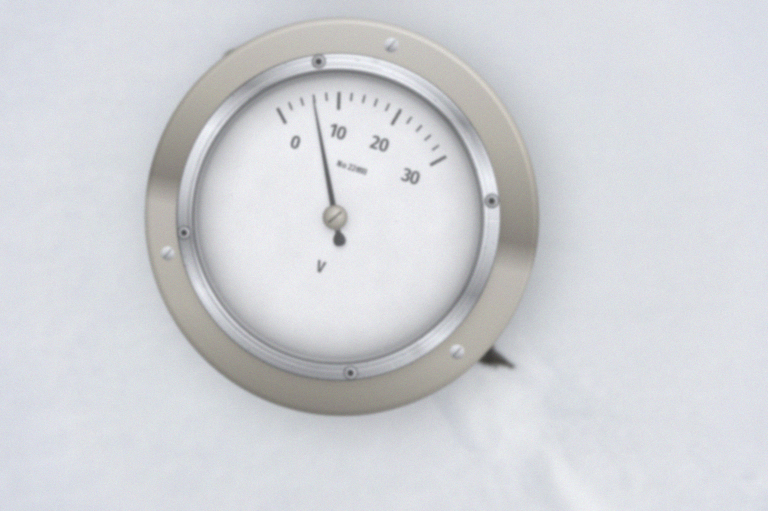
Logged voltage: 6 V
